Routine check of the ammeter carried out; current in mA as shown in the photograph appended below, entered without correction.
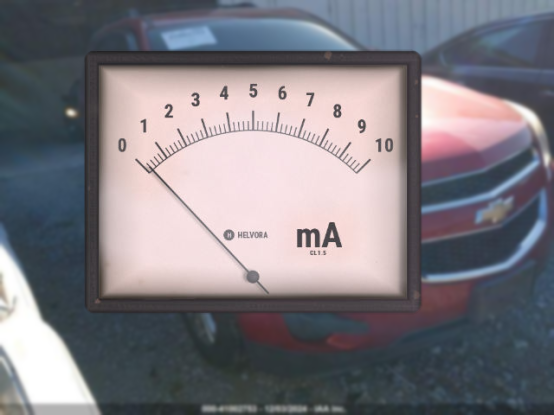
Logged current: 0.2 mA
